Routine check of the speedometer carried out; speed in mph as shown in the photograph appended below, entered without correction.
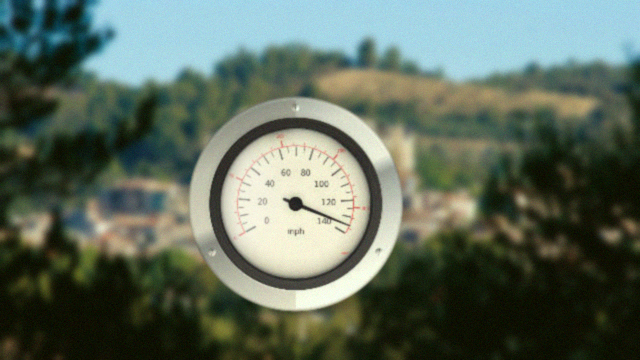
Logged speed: 135 mph
